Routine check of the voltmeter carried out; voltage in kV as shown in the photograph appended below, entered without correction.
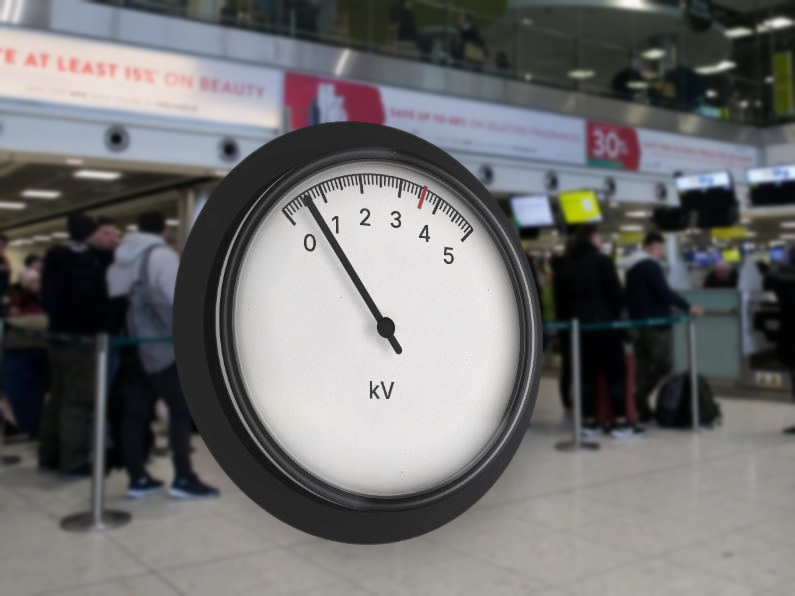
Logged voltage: 0.5 kV
